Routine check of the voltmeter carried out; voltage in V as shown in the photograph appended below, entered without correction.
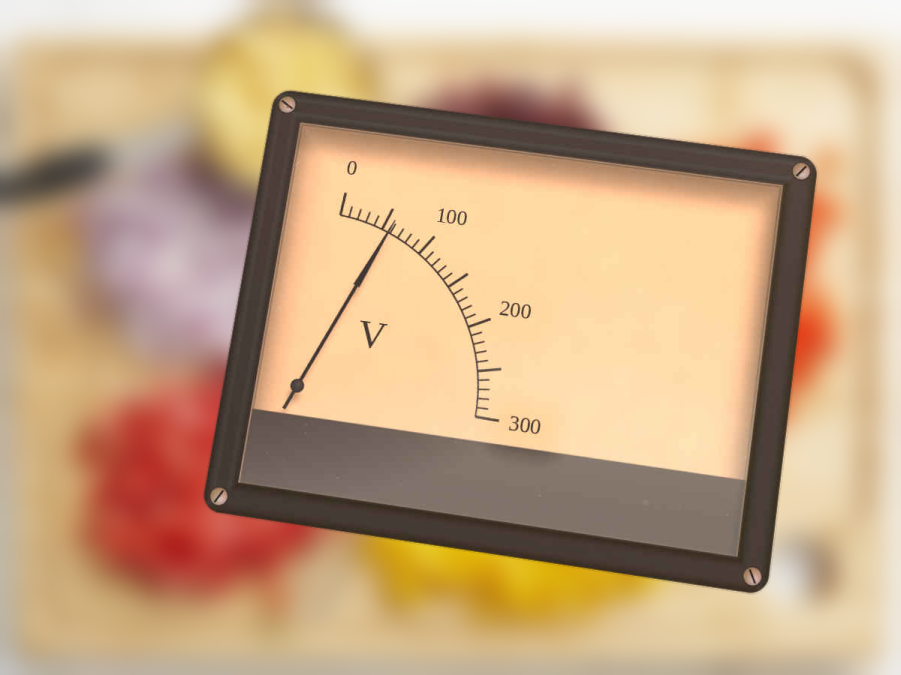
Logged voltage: 60 V
